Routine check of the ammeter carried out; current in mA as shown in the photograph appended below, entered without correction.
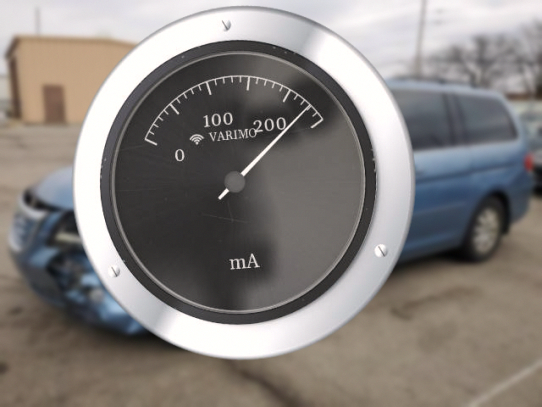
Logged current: 230 mA
